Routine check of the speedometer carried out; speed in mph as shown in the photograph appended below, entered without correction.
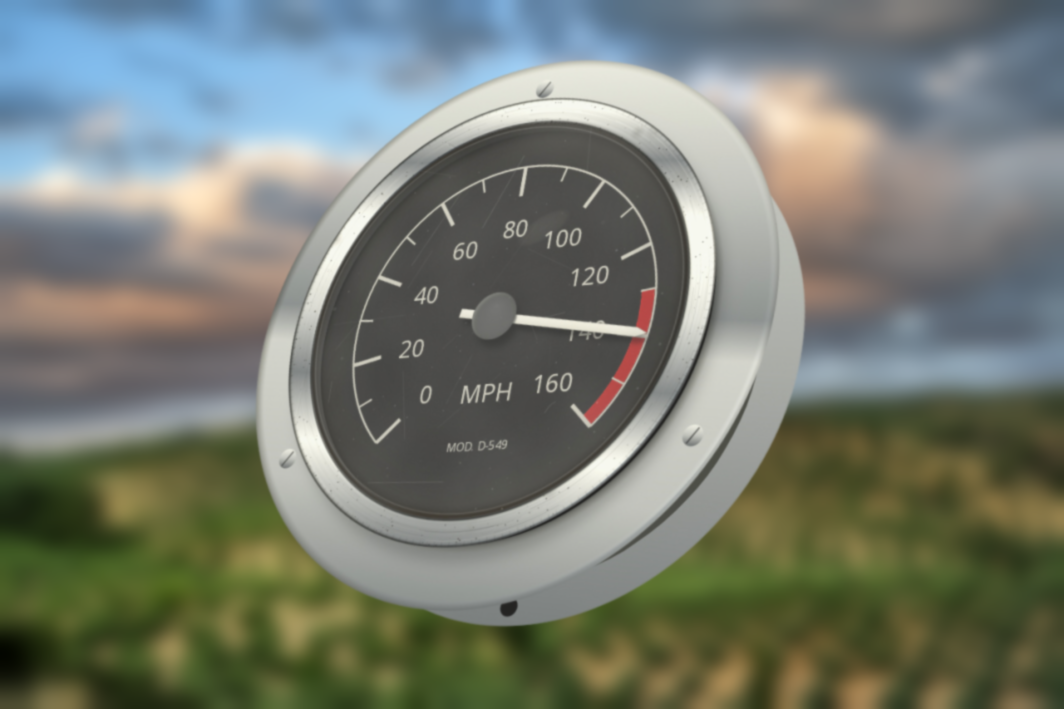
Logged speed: 140 mph
